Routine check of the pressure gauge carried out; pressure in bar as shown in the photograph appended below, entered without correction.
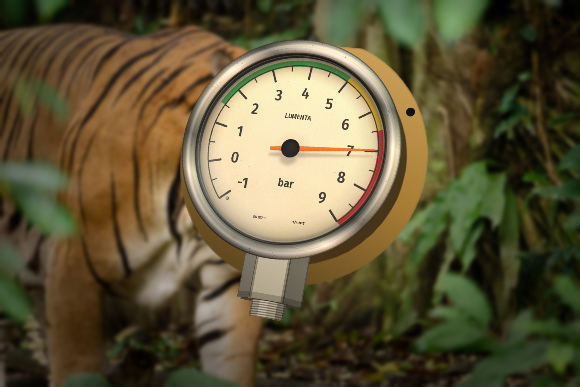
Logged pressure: 7 bar
